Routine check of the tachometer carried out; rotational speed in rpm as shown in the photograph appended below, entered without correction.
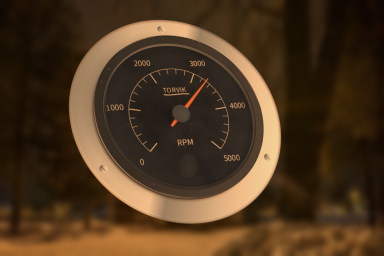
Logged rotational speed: 3300 rpm
